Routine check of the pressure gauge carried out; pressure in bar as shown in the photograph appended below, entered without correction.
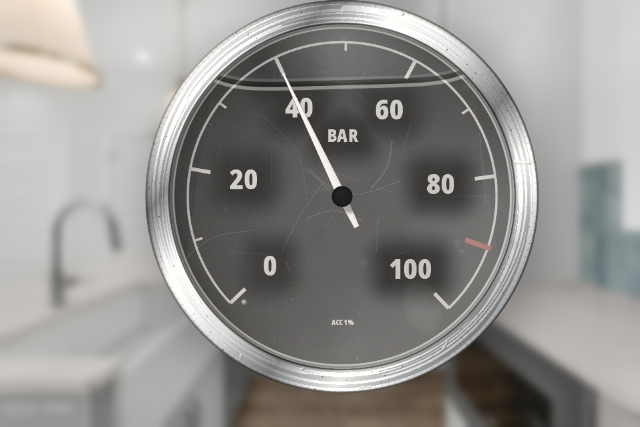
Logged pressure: 40 bar
